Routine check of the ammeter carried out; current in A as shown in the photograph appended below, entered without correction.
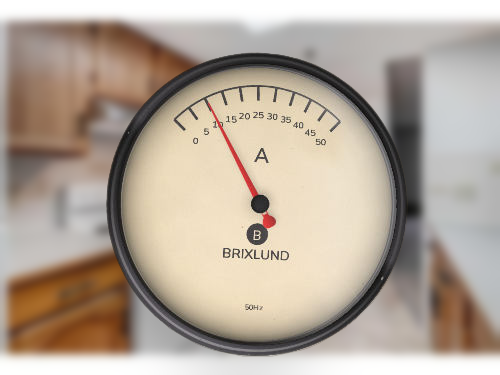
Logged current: 10 A
